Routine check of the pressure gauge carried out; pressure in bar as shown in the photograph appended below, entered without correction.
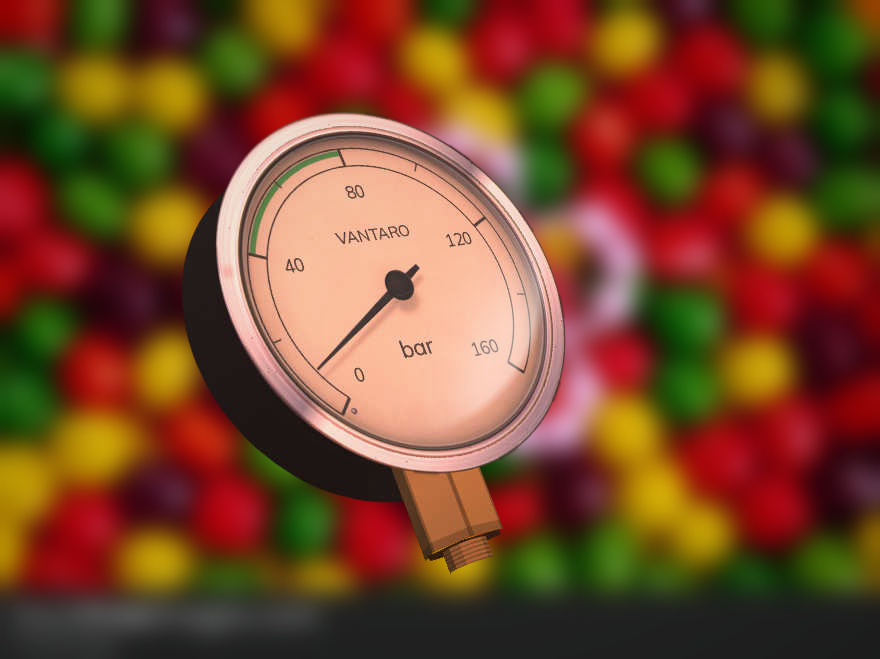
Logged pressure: 10 bar
